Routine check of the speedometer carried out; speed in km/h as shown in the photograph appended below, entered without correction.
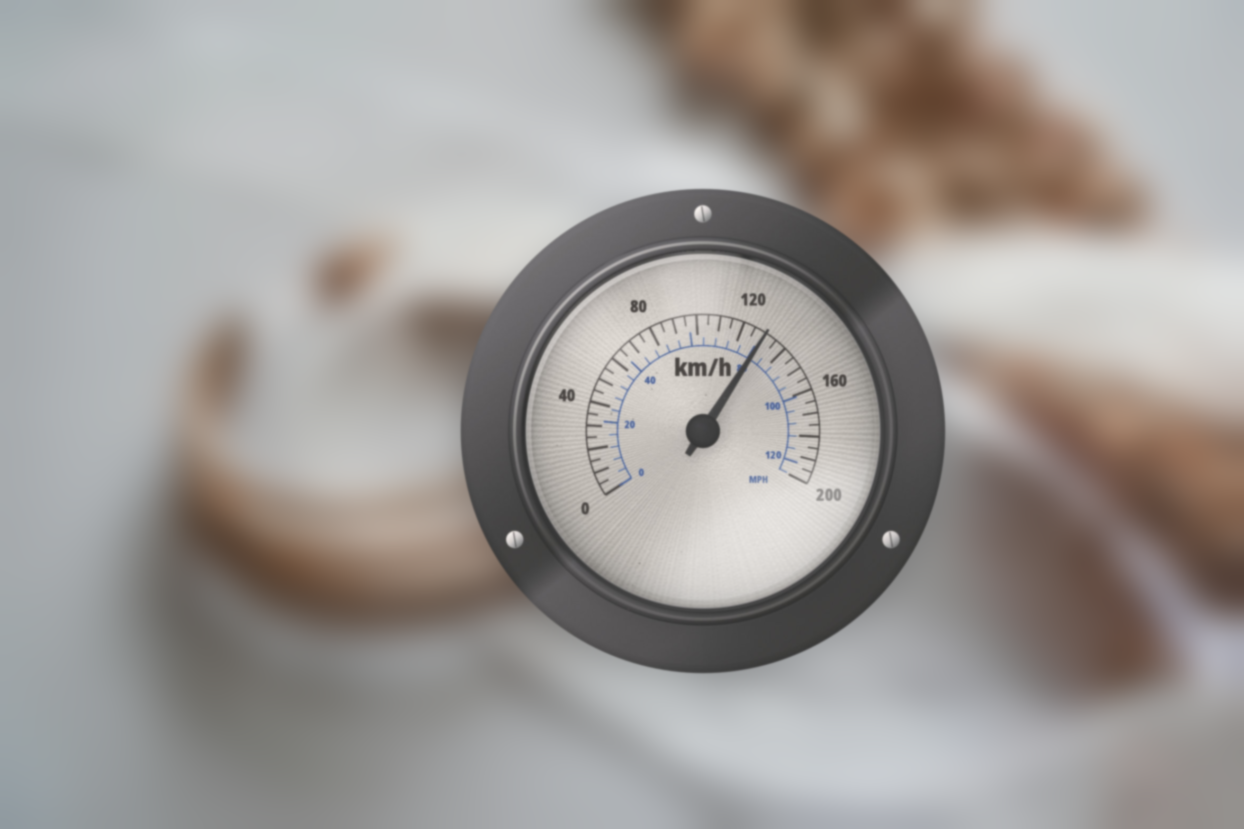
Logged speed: 130 km/h
